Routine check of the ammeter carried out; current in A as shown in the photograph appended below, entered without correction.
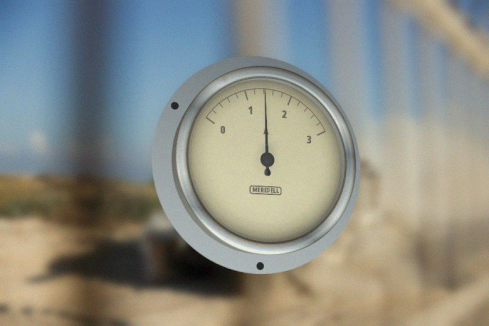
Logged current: 1.4 A
